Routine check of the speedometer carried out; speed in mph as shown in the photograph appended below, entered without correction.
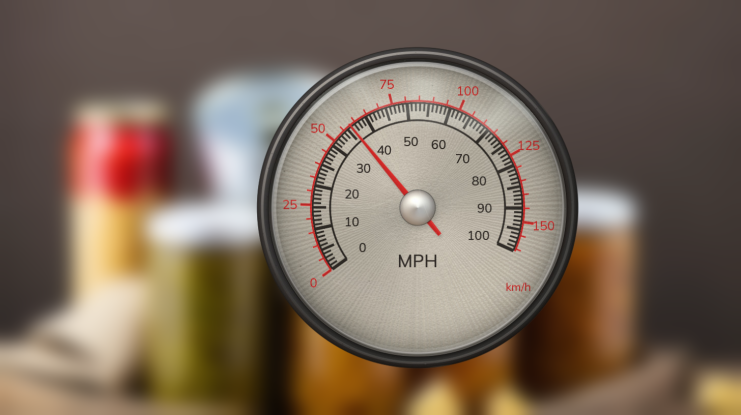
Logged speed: 36 mph
